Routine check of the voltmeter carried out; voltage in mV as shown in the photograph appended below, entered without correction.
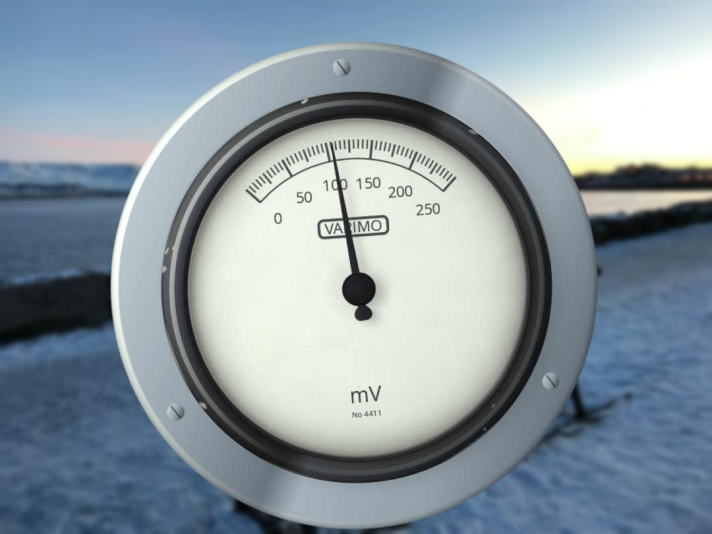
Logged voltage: 105 mV
